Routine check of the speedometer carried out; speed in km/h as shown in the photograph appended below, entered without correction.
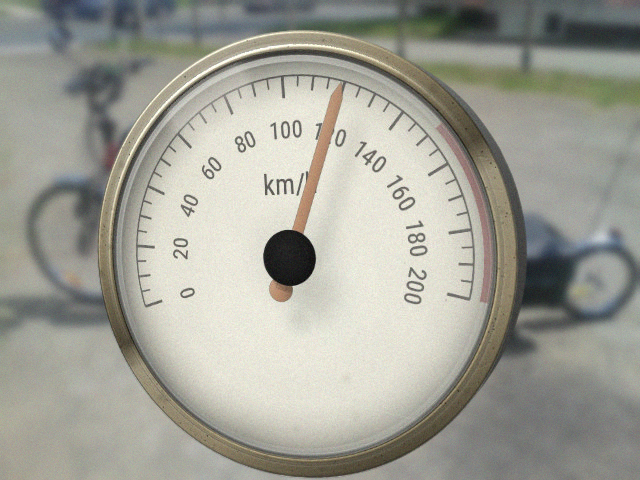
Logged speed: 120 km/h
